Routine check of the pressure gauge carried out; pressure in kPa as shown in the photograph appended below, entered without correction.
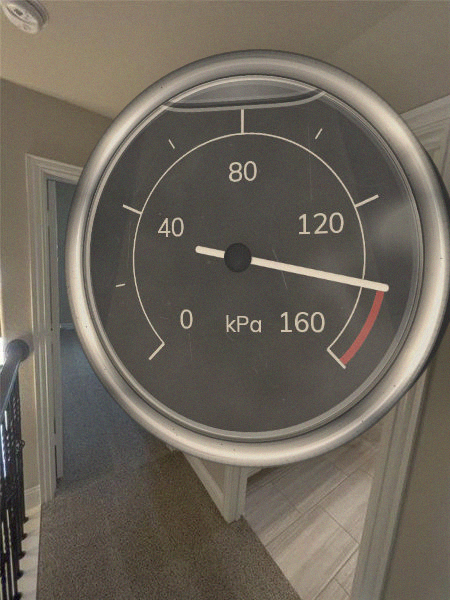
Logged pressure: 140 kPa
